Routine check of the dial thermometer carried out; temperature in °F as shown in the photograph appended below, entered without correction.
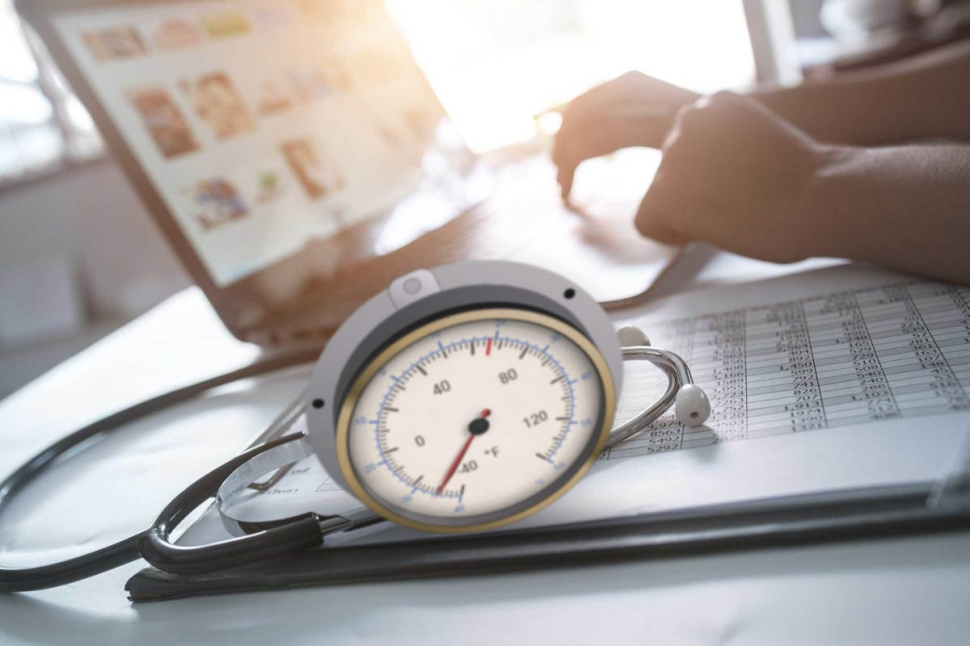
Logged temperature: -30 °F
